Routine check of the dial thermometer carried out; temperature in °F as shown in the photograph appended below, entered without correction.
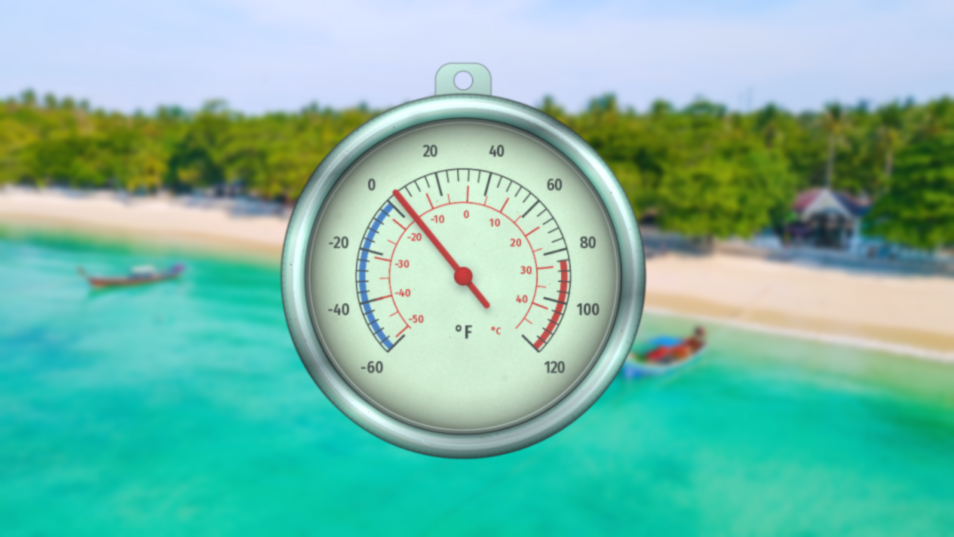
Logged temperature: 4 °F
